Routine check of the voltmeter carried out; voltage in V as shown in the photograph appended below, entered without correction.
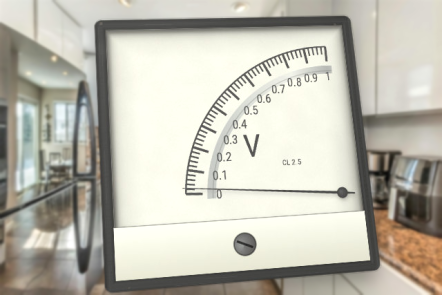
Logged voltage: 0.02 V
